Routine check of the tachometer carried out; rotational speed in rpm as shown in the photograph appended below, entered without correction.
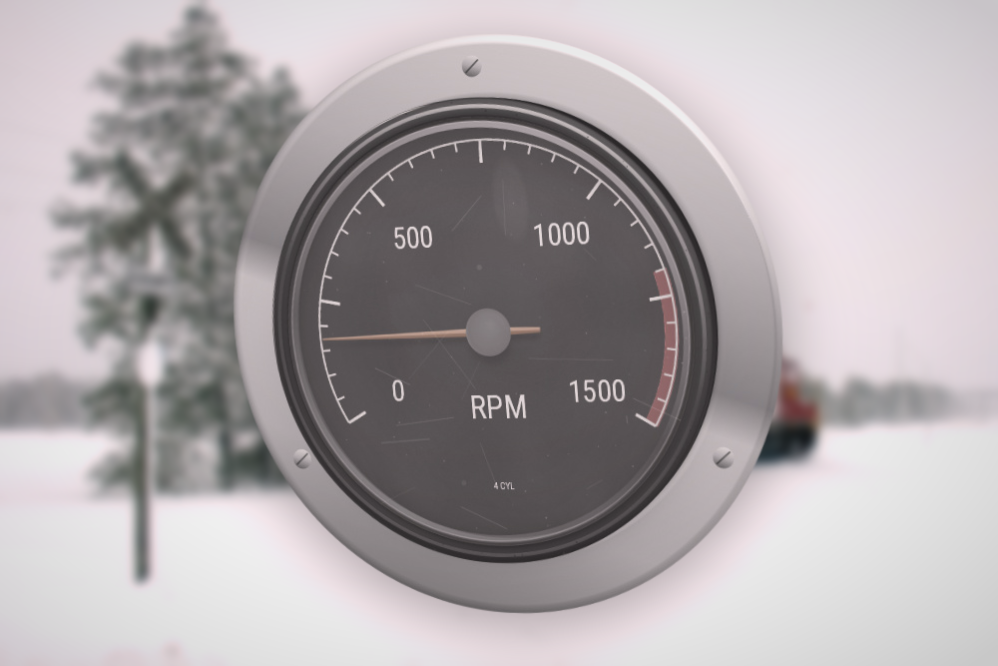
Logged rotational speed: 175 rpm
